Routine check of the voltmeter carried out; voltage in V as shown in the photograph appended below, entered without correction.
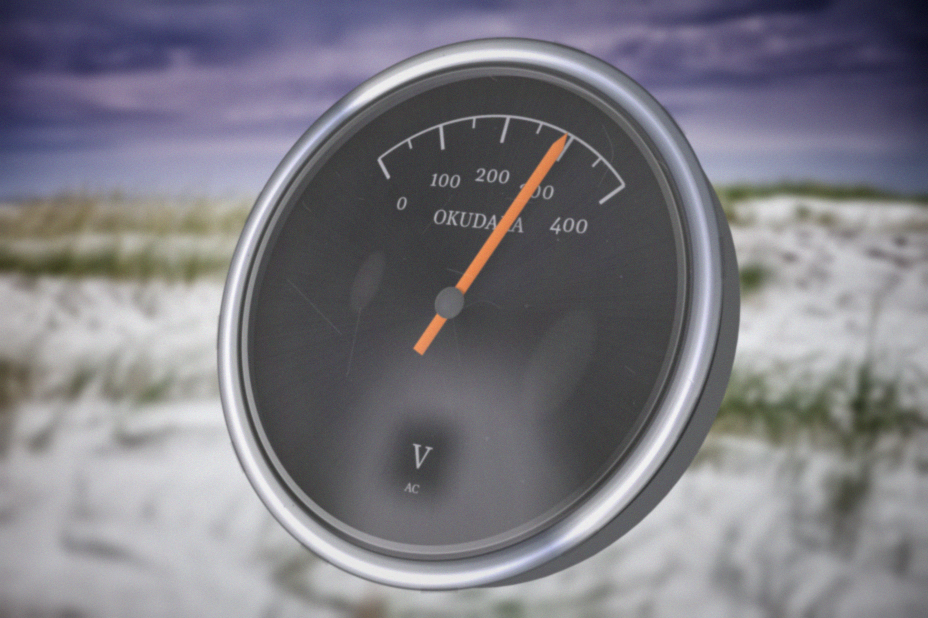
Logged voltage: 300 V
